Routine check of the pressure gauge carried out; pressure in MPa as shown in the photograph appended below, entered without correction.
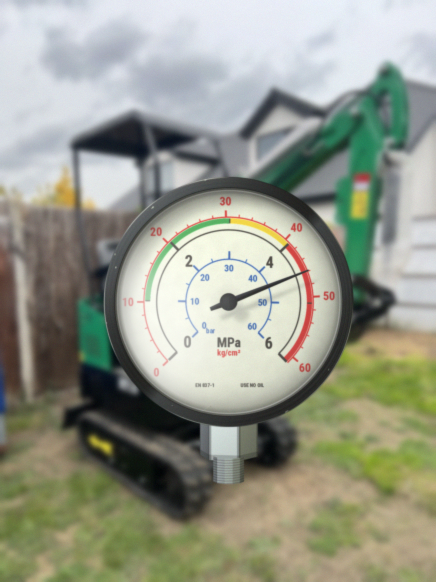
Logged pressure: 4.5 MPa
